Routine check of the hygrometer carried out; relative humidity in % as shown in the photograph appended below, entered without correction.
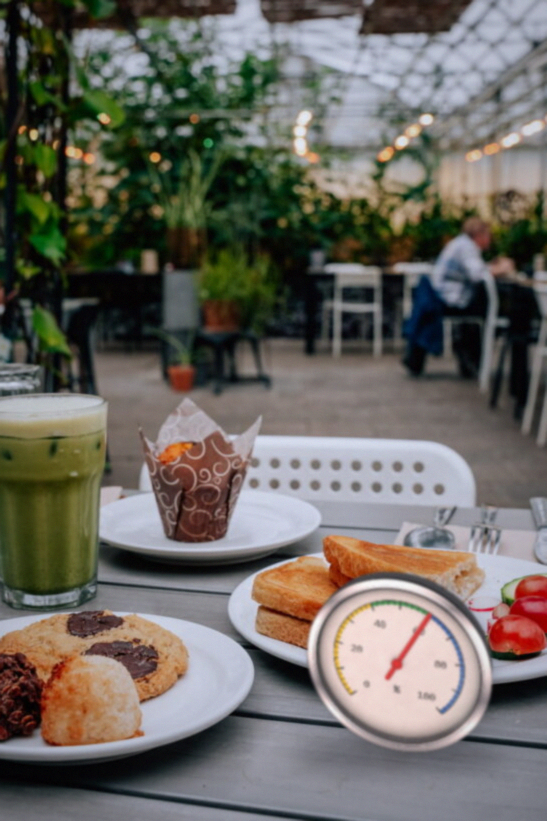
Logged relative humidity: 60 %
